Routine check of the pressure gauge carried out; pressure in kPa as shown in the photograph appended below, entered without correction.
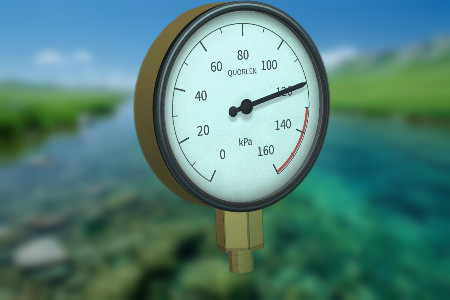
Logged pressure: 120 kPa
